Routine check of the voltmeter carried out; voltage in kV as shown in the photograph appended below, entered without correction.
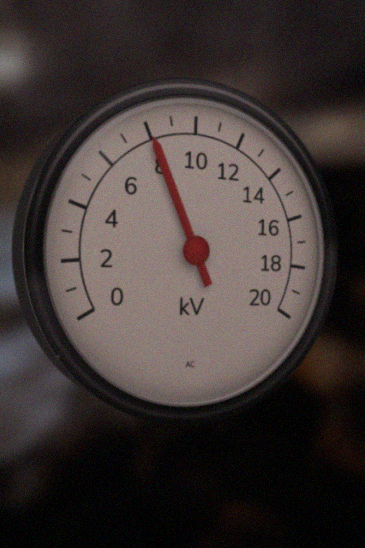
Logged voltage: 8 kV
